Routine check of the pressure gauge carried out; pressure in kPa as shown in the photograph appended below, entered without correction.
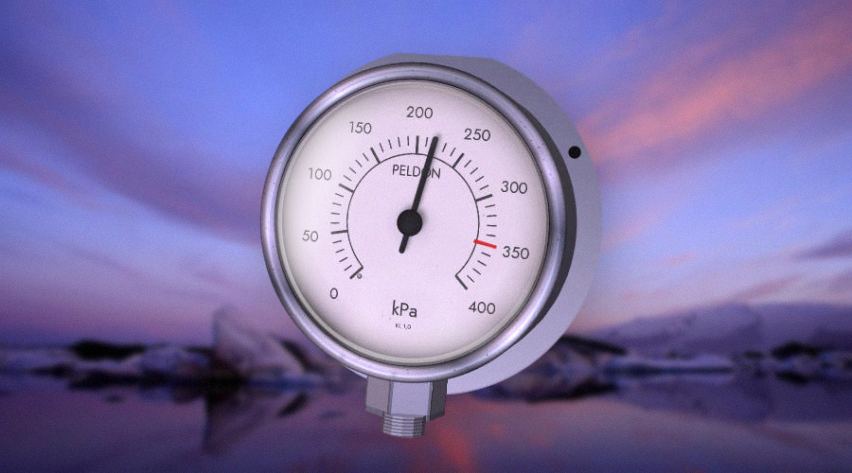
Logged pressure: 220 kPa
